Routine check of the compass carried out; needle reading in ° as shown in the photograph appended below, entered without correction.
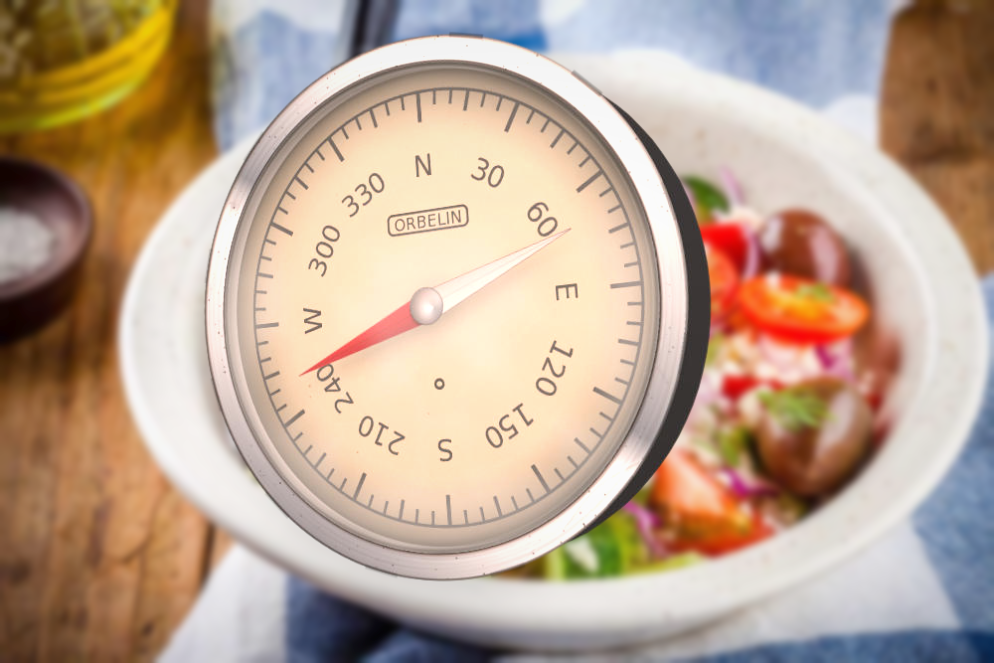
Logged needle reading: 250 °
